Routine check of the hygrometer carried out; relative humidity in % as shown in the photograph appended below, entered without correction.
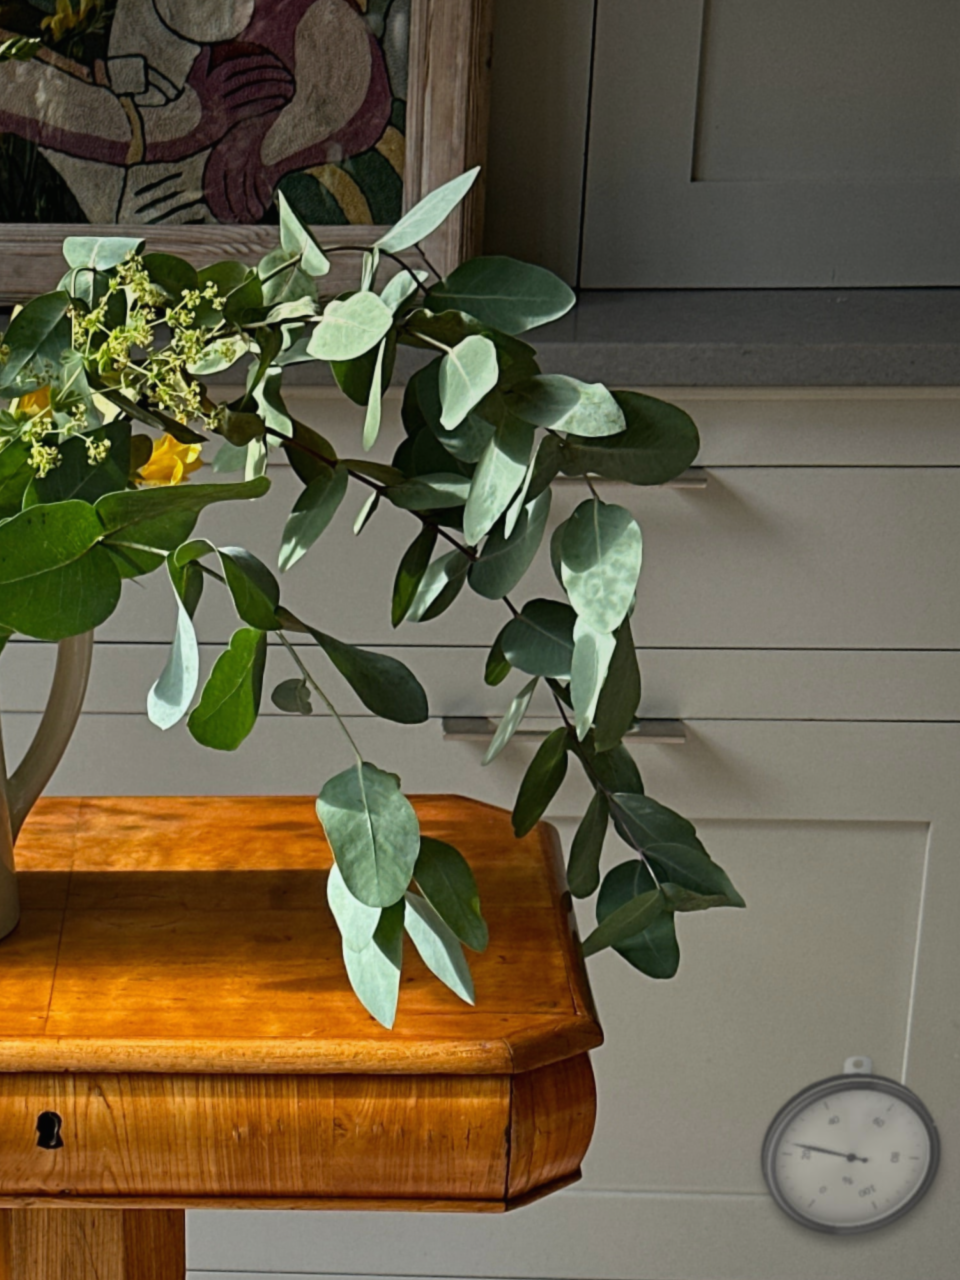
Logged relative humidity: 24 %
